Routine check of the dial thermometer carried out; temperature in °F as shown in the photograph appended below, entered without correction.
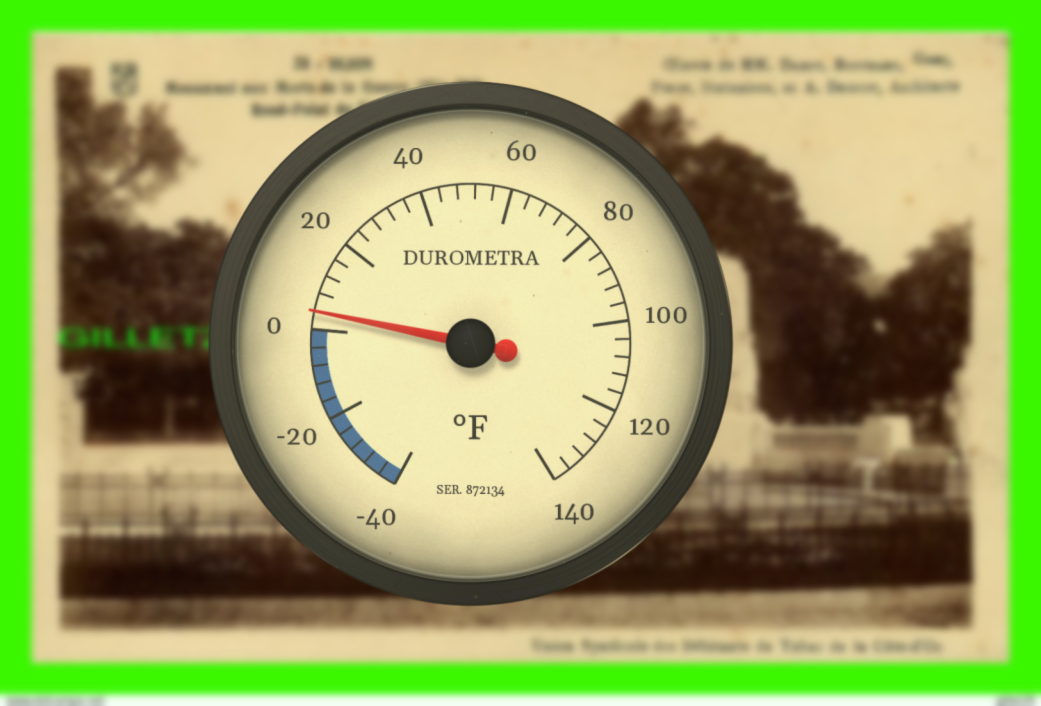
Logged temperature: 4 °F
